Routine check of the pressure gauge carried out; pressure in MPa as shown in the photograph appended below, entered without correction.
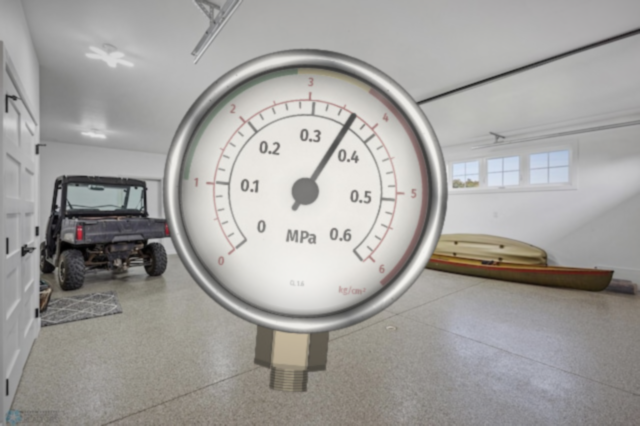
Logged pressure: 0.36 MPa
